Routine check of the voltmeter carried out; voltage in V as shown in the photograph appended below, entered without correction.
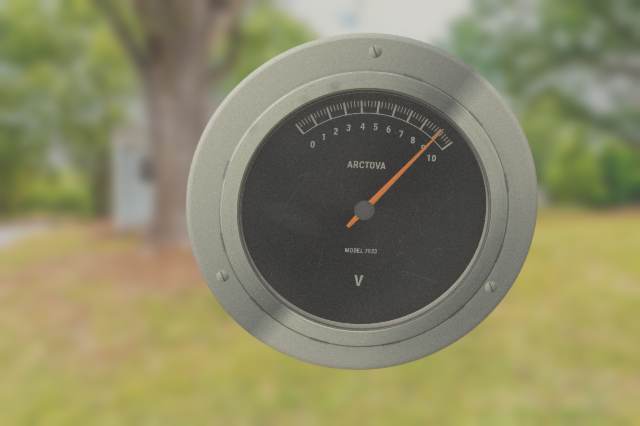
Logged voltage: 9 V
